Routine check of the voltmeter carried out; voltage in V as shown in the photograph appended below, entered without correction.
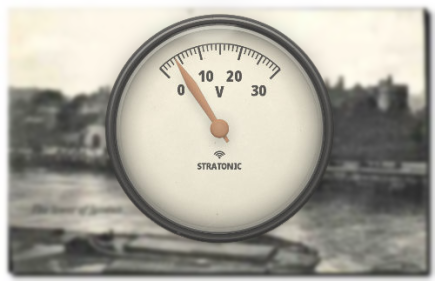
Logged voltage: 4 V
